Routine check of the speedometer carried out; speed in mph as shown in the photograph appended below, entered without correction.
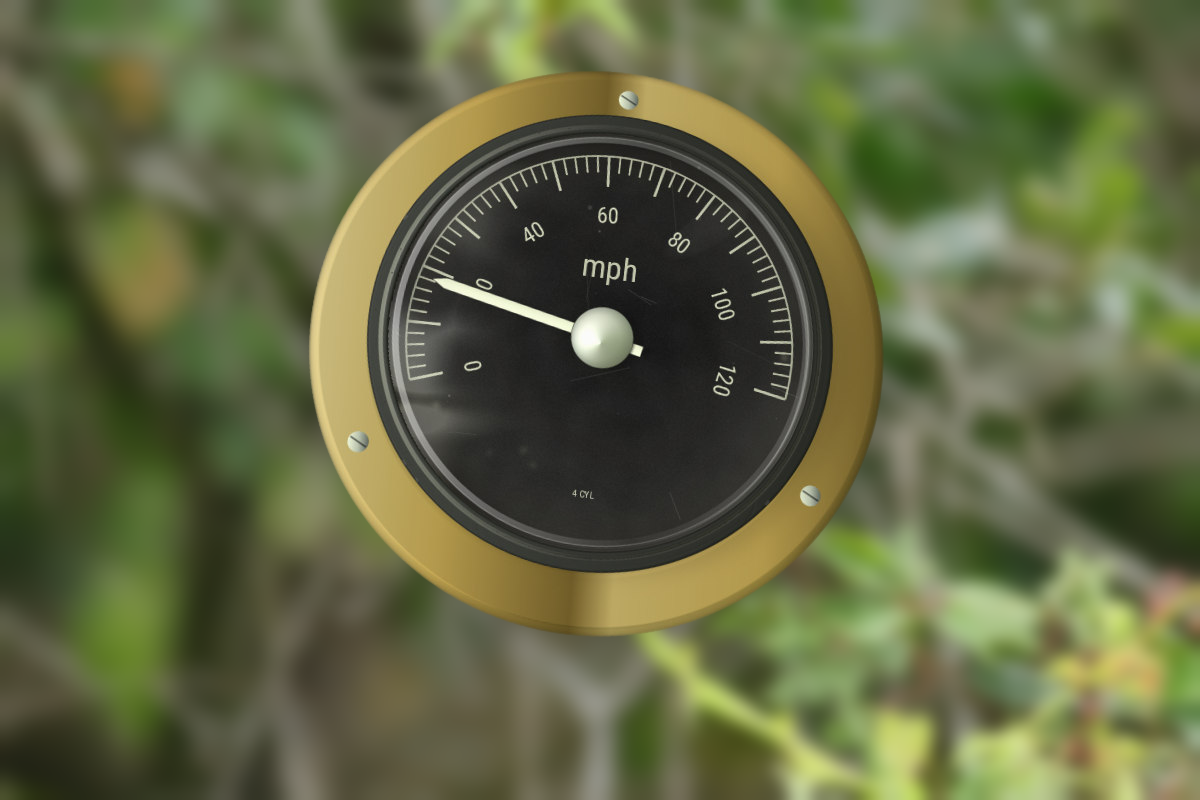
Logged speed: 18 mph
